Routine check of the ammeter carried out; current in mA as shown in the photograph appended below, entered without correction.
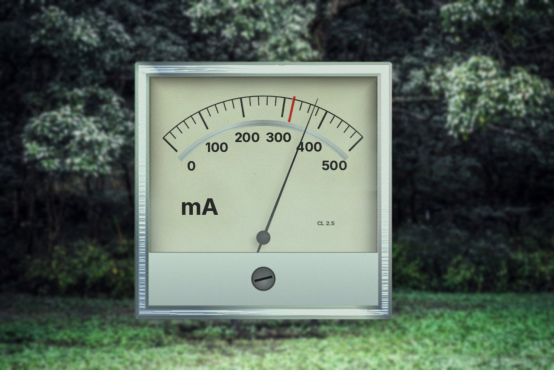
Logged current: 370 mA
